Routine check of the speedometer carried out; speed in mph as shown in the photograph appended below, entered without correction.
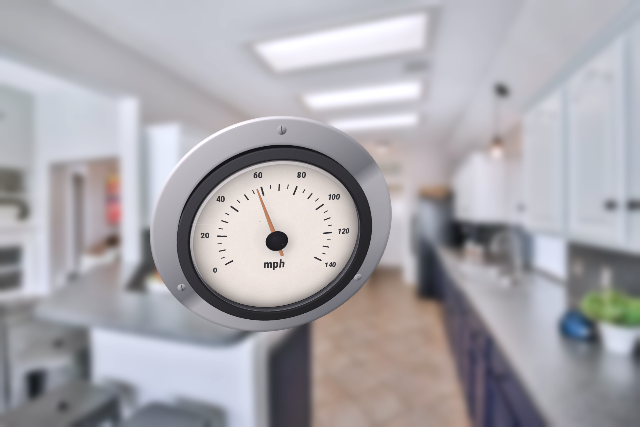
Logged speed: 57.5 mph
